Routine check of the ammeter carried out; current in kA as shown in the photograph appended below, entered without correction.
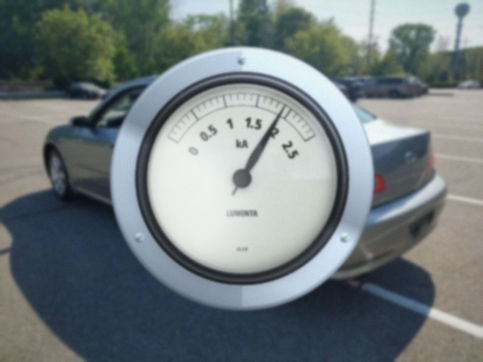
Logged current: 1.9 kA
